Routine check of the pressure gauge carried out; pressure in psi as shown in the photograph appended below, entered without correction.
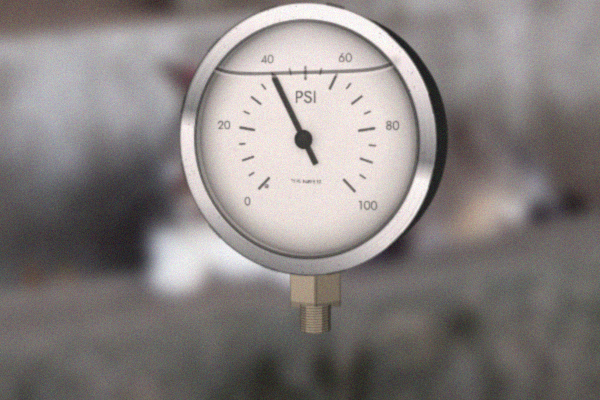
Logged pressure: 40 psi
